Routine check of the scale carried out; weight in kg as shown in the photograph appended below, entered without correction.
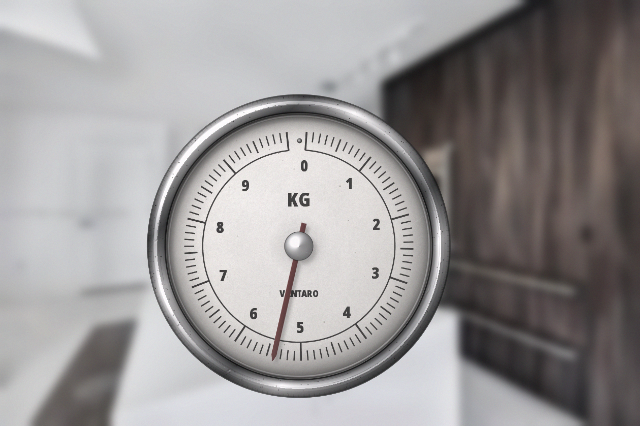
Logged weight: 5.4 kg
